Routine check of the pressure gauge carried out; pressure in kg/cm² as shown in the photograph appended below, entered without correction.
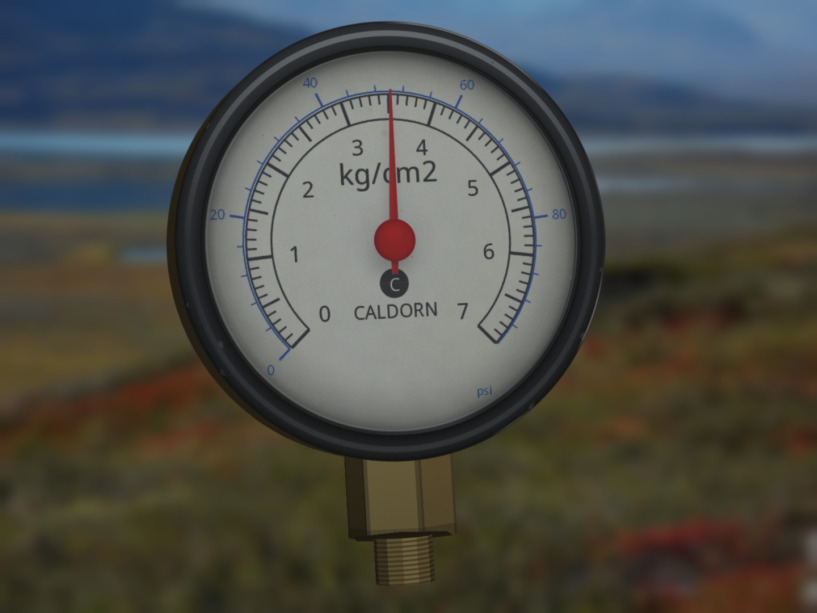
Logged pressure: 3.5 kg/cm²
